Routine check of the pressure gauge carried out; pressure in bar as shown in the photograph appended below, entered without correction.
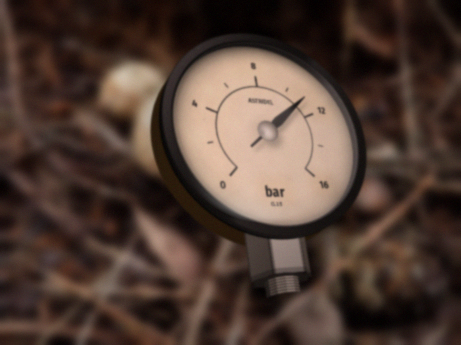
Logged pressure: 11 bar
